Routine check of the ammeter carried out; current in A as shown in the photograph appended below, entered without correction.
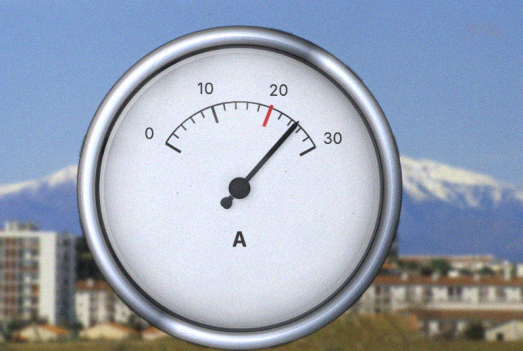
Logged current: 25 A
